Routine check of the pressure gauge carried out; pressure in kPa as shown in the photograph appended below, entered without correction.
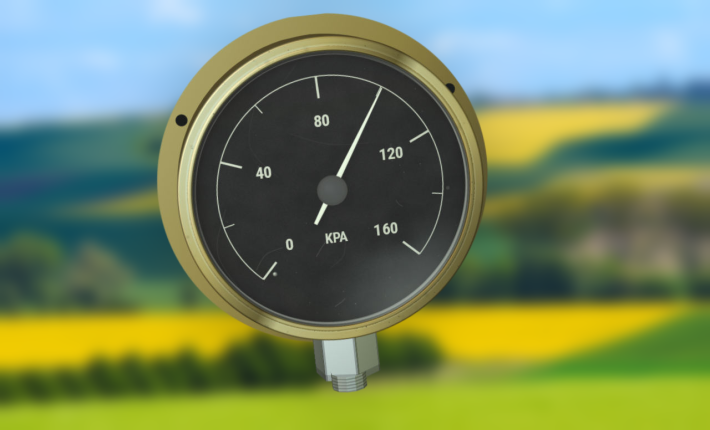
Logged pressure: 100 kPa
